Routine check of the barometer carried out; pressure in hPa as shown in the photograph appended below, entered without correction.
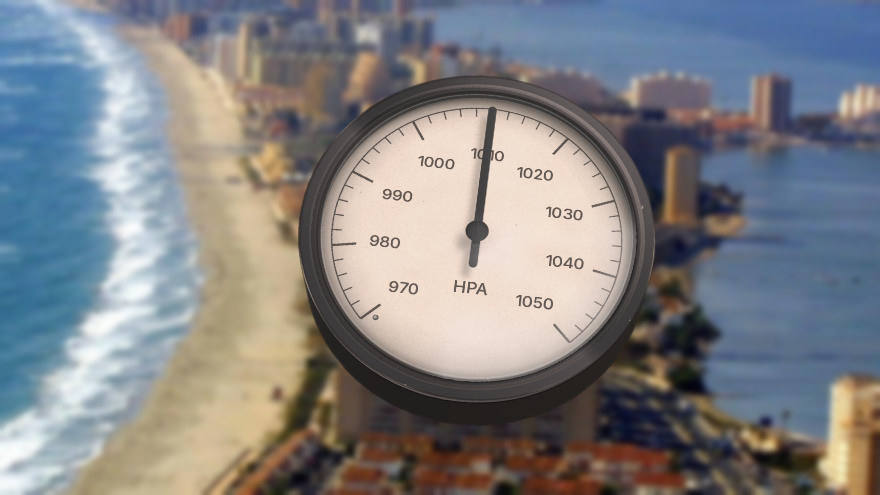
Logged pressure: 1010 hPa
